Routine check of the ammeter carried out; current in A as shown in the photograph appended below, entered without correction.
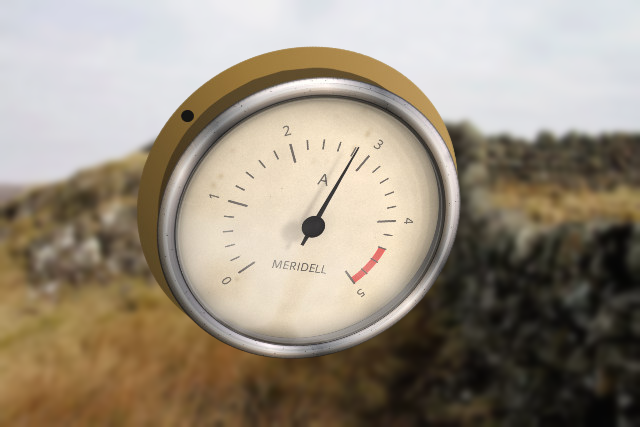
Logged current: 2.8 A
